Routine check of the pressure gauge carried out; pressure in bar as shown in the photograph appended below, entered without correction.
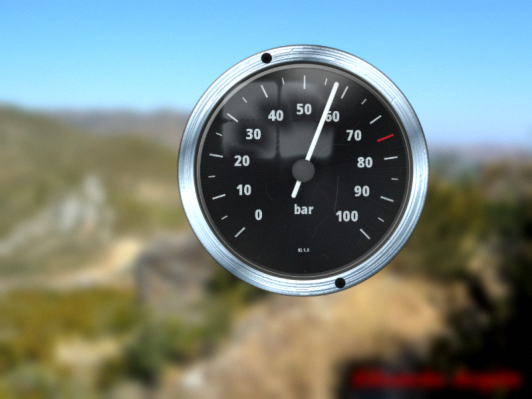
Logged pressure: 57.5 bar
